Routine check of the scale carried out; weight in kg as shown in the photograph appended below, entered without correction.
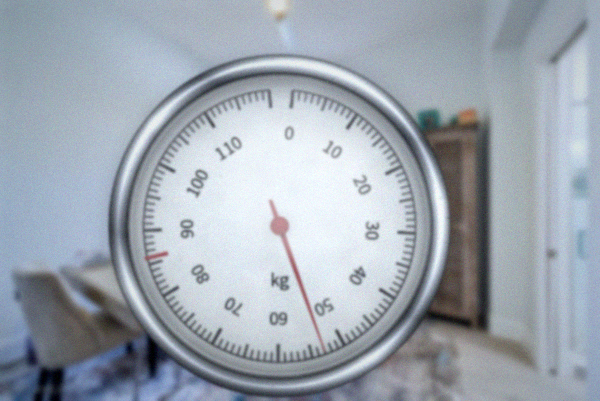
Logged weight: 53 kg
